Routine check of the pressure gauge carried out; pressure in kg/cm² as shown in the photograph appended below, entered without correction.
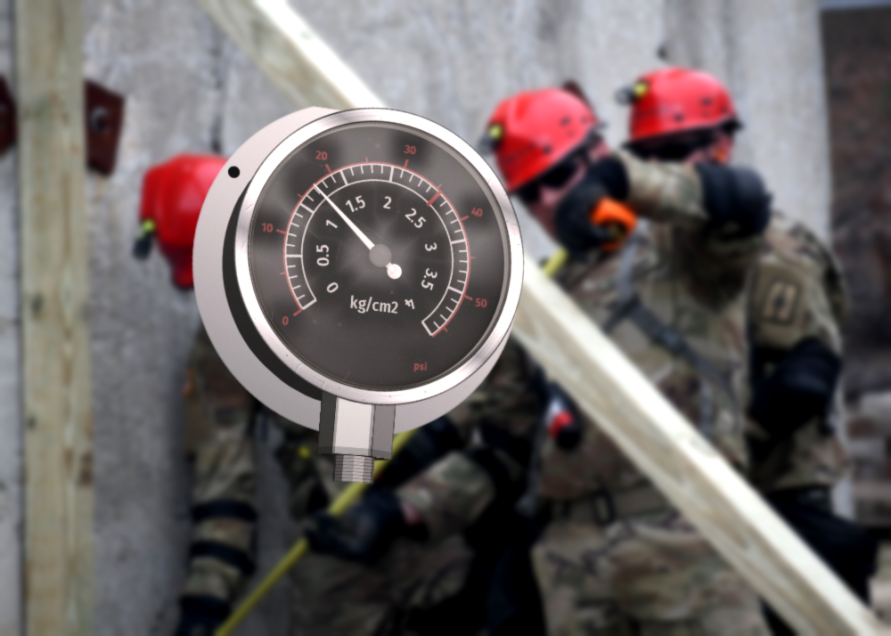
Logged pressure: 1.2 kg/cm²
